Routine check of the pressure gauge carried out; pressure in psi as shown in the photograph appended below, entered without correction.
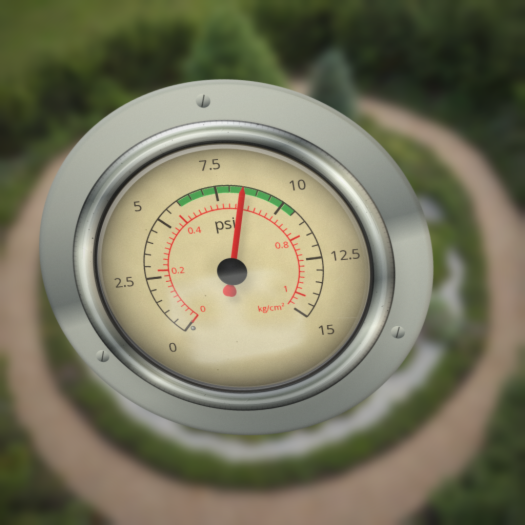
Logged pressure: 8.5 psi
